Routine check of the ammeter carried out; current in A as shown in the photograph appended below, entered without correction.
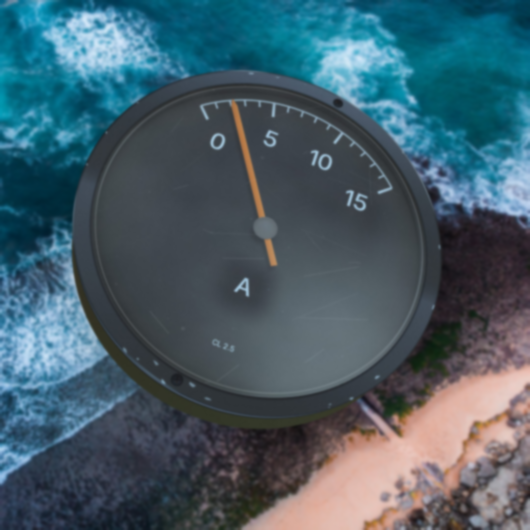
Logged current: 2 A
